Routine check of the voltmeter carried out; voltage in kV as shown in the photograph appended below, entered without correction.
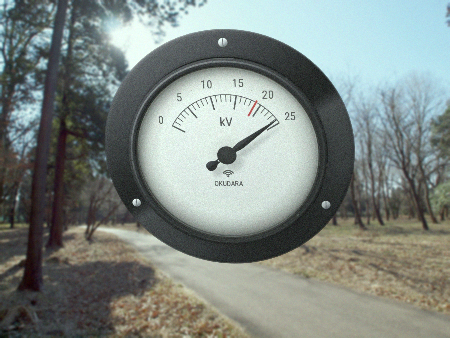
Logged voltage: 24 kV
